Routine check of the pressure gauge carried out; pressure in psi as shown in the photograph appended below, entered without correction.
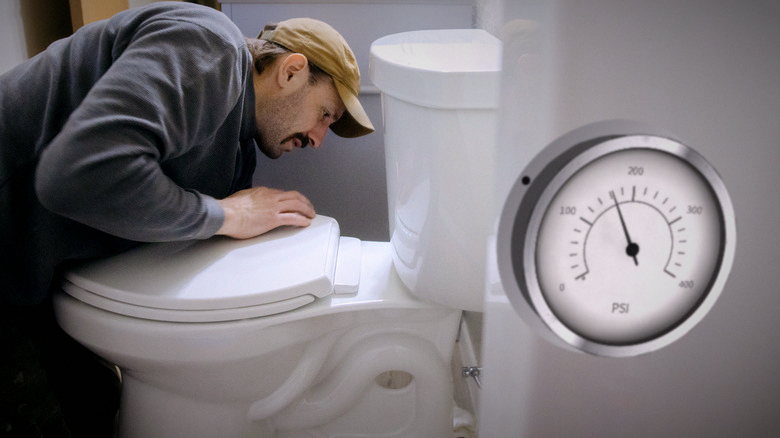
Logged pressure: 160 psi
